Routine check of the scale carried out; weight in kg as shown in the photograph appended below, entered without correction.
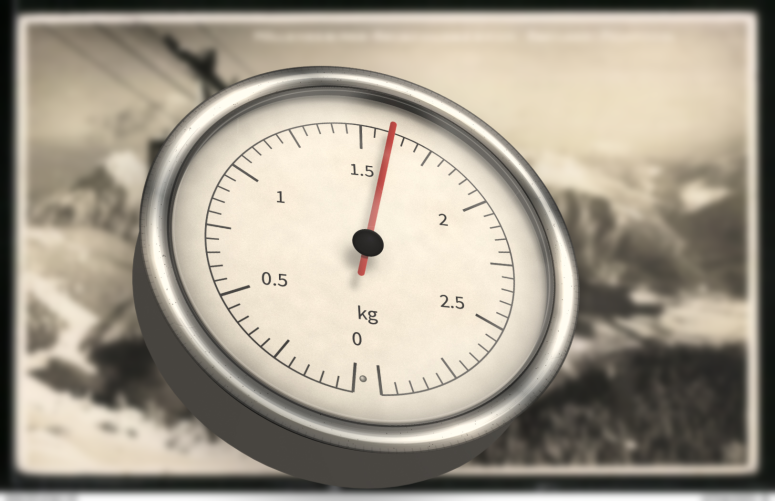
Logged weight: 1.6 kg
